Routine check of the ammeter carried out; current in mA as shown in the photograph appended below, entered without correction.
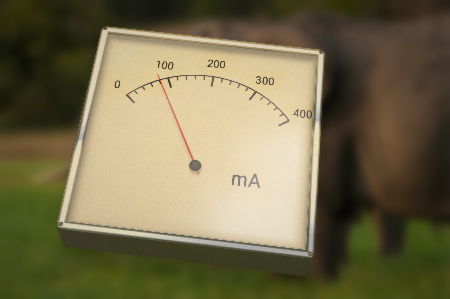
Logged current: 80 mA
